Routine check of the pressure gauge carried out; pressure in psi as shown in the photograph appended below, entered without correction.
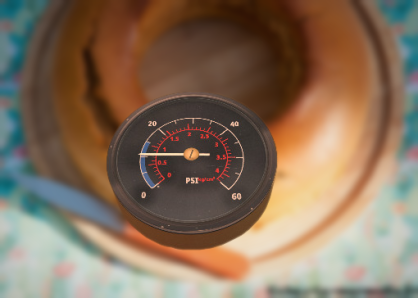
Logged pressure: 10 psi
